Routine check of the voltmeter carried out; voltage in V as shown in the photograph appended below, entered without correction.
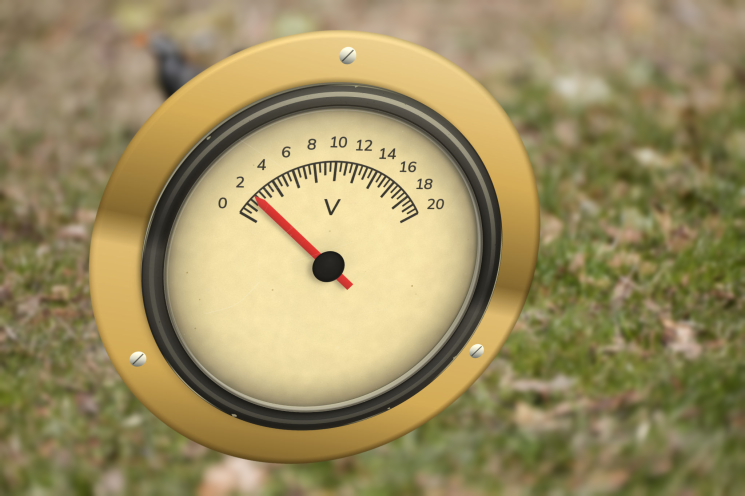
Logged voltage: 2 V
